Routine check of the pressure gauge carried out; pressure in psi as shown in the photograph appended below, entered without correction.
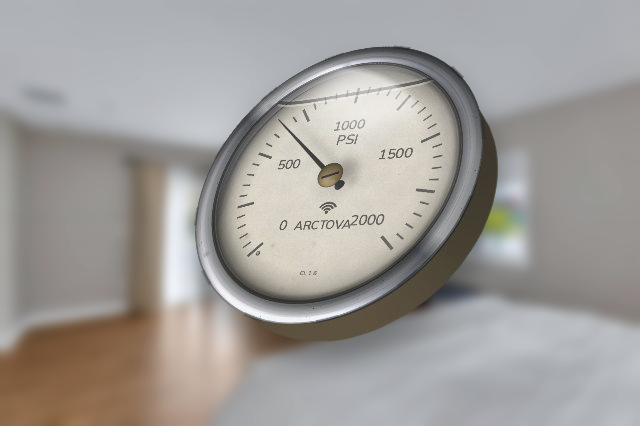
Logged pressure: 650 psi
